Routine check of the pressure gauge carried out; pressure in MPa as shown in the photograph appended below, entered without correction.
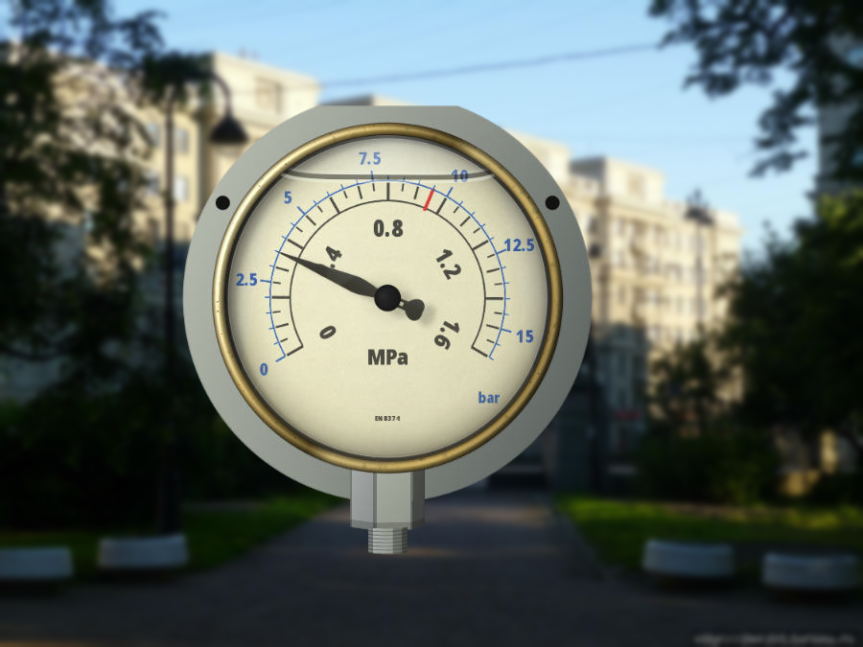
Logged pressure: 0.35 MPa
